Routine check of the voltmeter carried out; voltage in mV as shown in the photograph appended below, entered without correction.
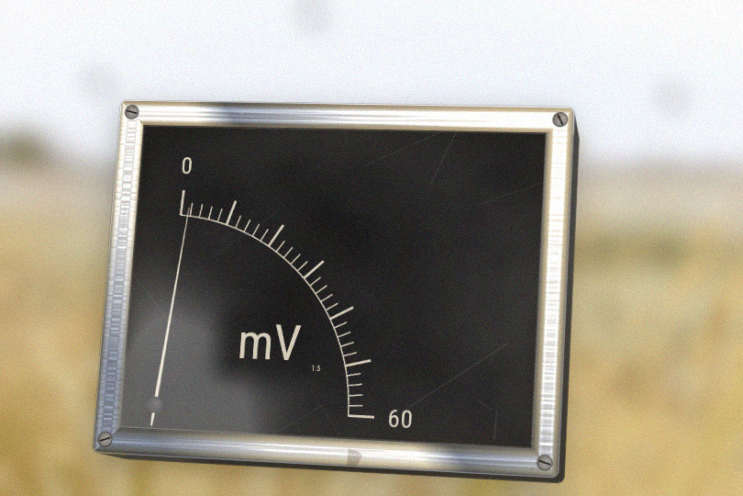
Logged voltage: 2 mV
